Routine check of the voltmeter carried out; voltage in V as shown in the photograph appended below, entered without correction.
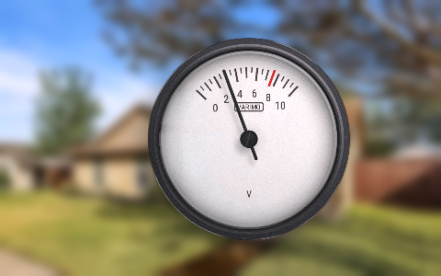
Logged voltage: 3 V
